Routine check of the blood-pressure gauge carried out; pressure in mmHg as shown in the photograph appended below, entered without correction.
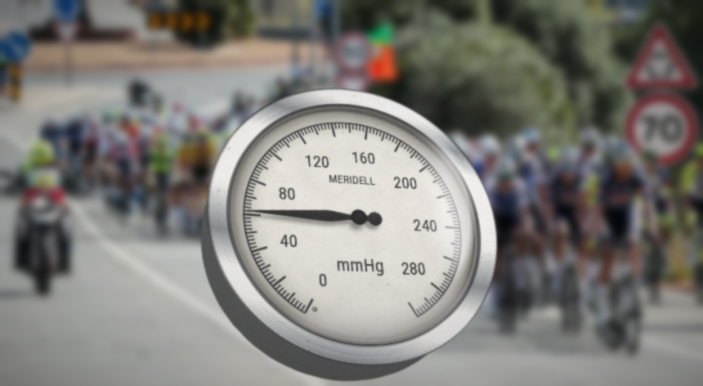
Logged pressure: 60 mmHg
